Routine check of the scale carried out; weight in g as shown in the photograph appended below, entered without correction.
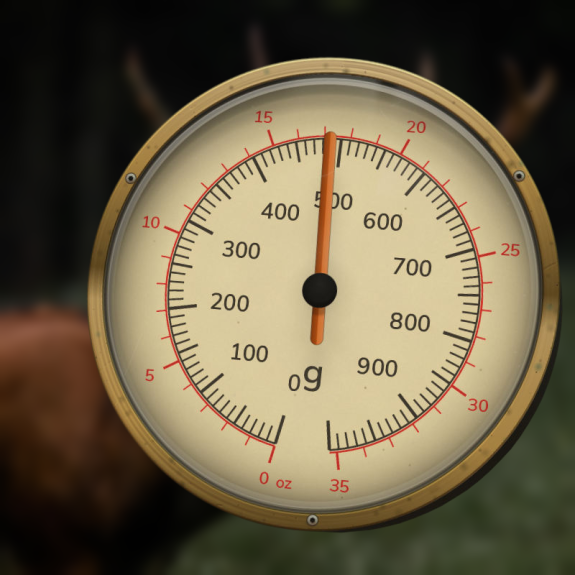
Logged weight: 490 g
